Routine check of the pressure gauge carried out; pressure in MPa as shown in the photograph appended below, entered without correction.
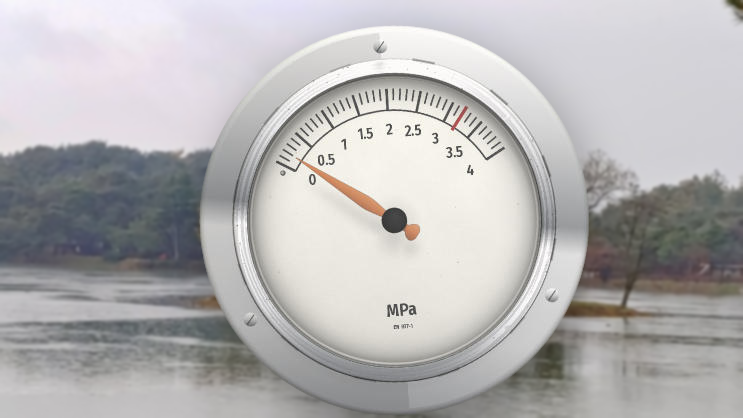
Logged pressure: 0.2 MPa
